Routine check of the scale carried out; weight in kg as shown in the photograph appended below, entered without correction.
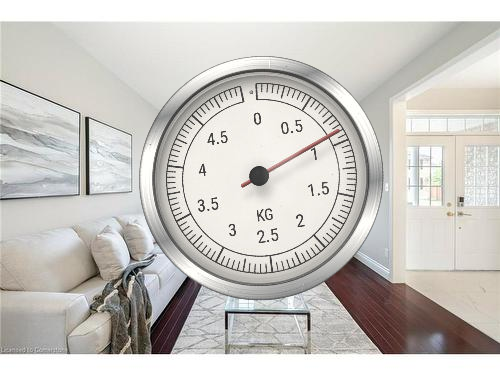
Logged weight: 0.9 kg
